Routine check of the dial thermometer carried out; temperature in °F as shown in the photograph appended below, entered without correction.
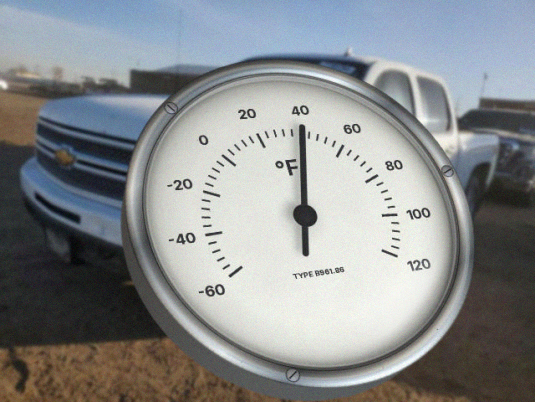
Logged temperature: 40 °F
